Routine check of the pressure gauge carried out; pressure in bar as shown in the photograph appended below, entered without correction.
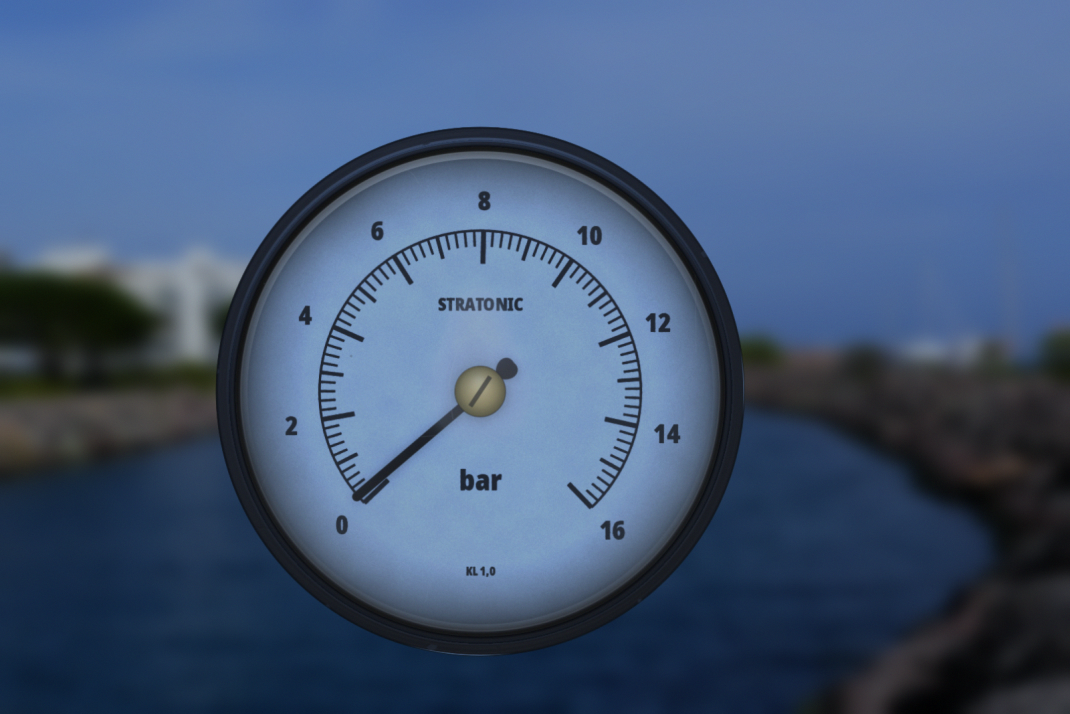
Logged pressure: 0.2 bar
